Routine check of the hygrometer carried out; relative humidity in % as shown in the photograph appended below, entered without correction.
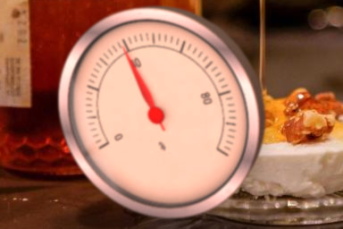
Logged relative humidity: 40 %
